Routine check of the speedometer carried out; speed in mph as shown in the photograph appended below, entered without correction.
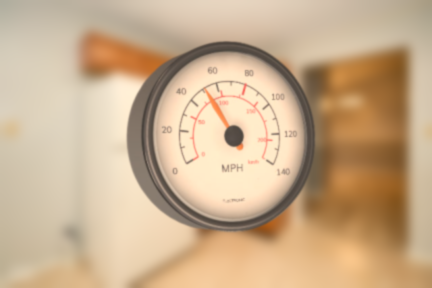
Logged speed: 50 mph
